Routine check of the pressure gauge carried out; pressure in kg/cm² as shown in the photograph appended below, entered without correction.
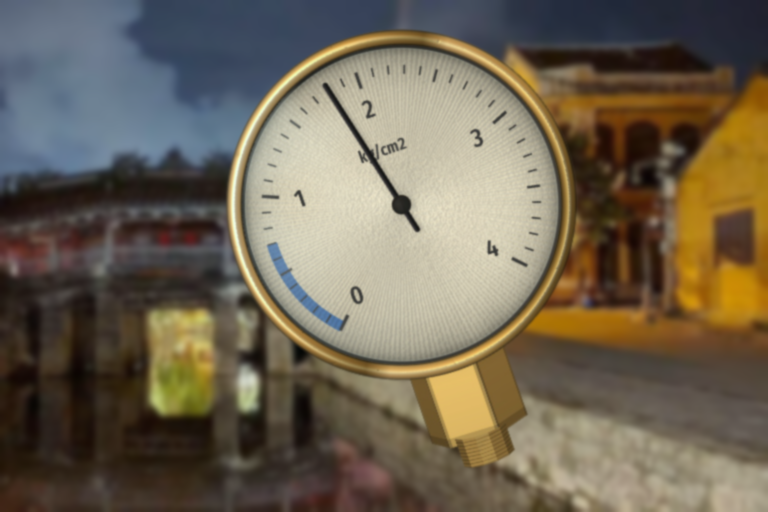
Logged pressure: 1.8 kg/cm²
